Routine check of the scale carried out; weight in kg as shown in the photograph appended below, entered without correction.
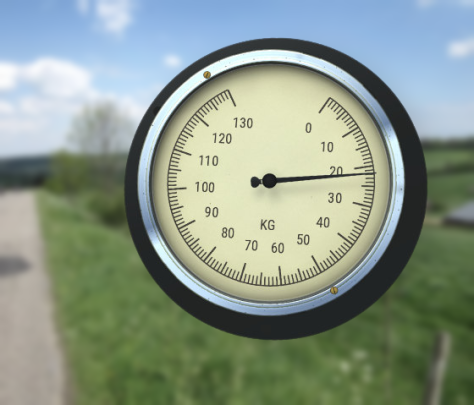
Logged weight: 22 kg
